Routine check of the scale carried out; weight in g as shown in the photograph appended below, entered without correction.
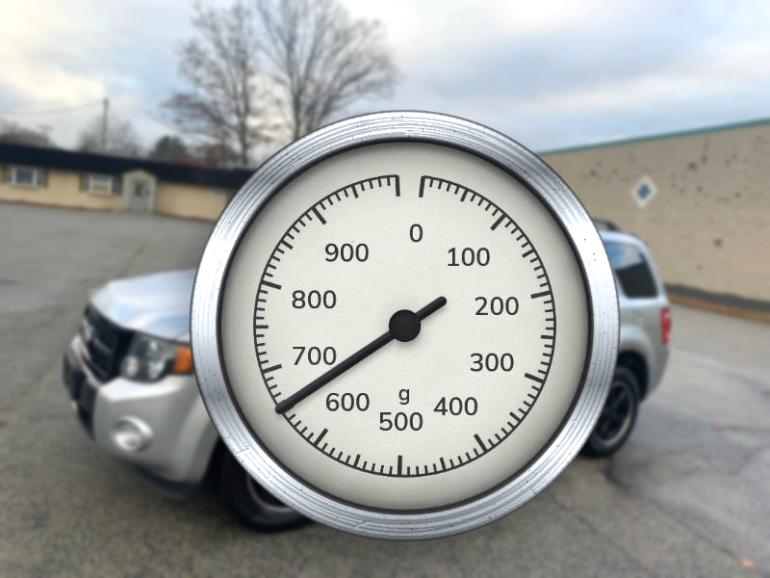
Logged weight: 655 g
